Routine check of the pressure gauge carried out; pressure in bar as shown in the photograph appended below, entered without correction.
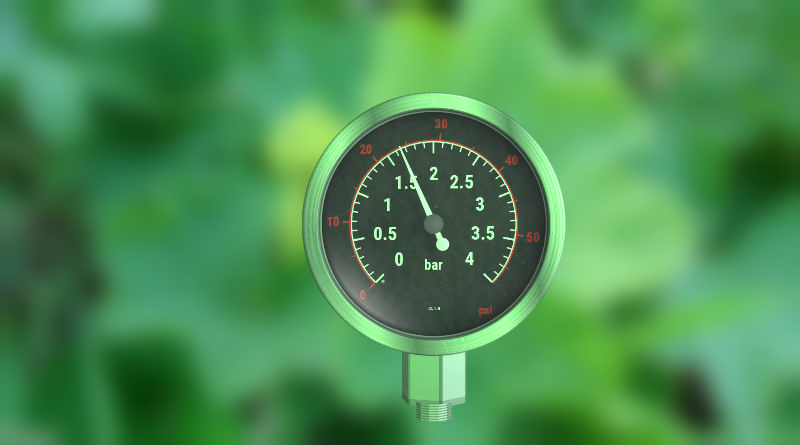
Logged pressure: 1.65 bar
